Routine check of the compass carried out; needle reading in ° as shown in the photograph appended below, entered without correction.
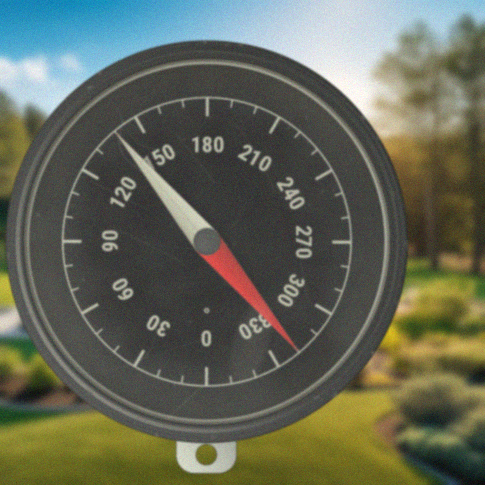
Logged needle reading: 320 °
